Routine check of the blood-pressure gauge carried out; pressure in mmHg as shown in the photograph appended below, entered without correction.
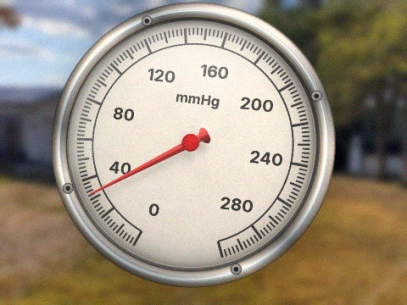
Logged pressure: 32 mmHg
